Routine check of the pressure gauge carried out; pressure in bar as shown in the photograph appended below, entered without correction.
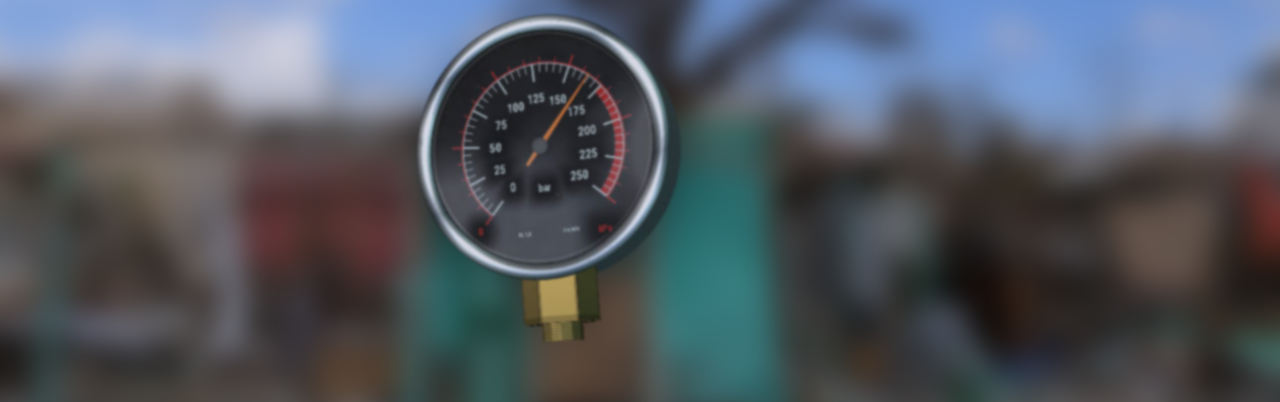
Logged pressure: 165 bar
